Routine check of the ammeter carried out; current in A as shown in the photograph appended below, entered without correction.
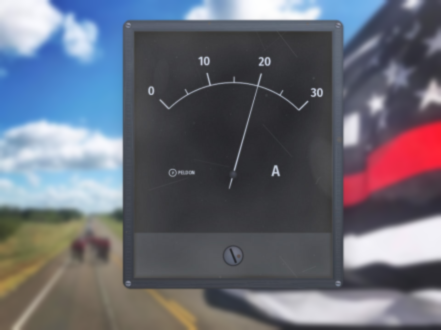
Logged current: 20 A
